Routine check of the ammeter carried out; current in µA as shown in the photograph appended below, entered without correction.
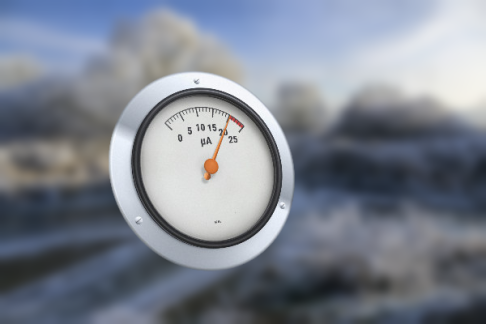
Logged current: 20 µA
